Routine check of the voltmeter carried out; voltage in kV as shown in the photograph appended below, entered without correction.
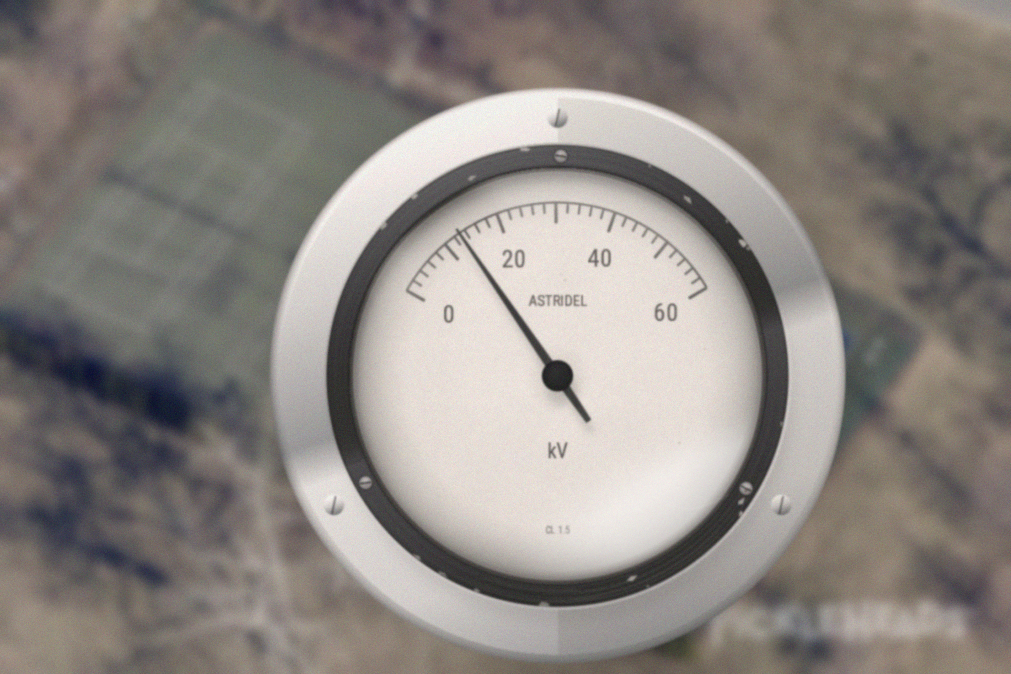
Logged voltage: 13 kV
